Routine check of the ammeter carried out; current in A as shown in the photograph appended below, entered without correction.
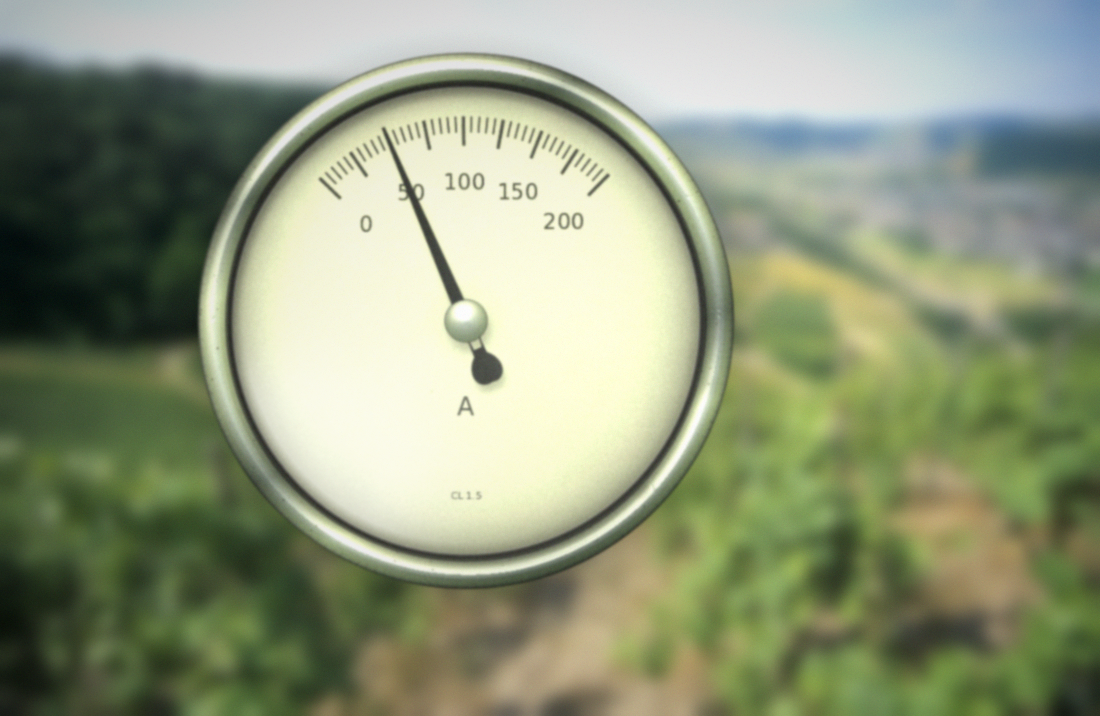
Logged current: 50 A
